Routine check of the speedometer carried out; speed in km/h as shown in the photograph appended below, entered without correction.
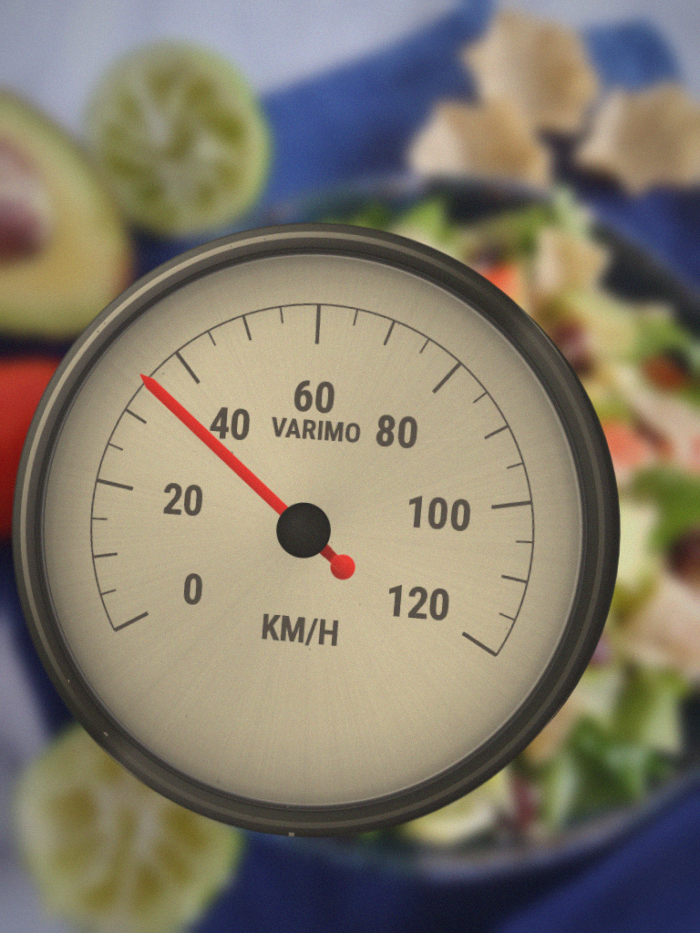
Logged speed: 35 km/h
